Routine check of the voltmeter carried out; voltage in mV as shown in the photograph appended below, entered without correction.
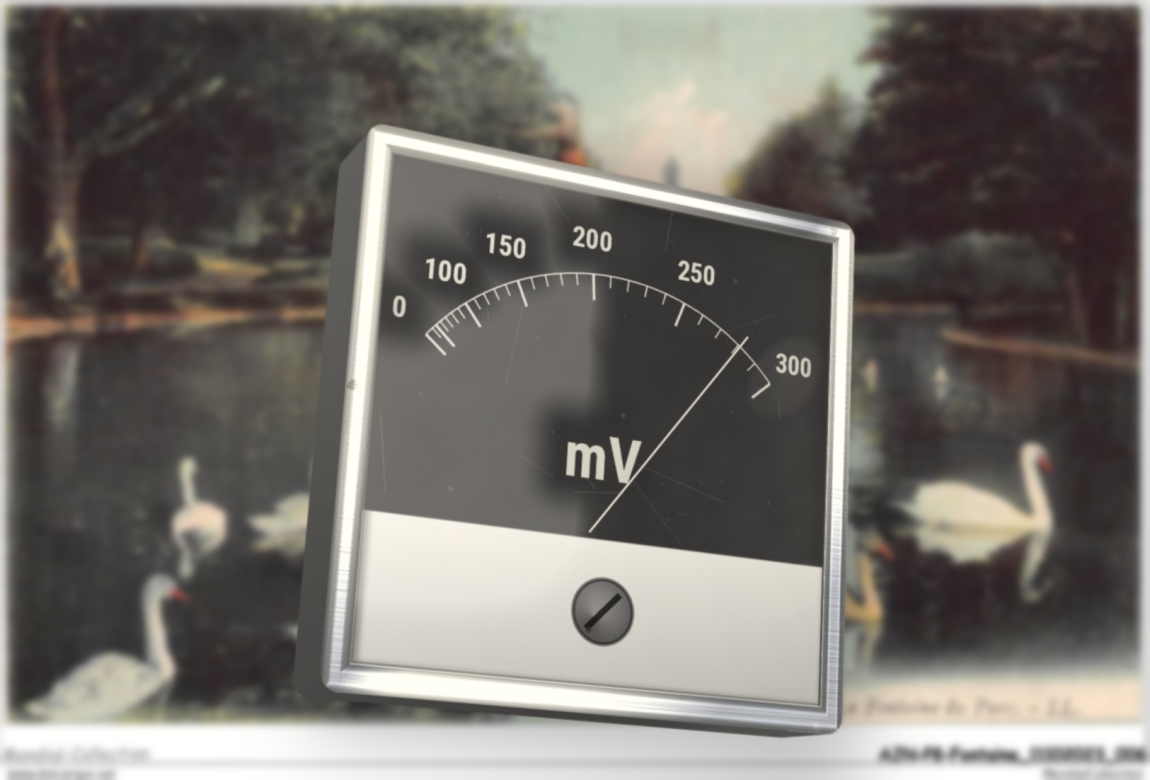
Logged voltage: 280 mV
